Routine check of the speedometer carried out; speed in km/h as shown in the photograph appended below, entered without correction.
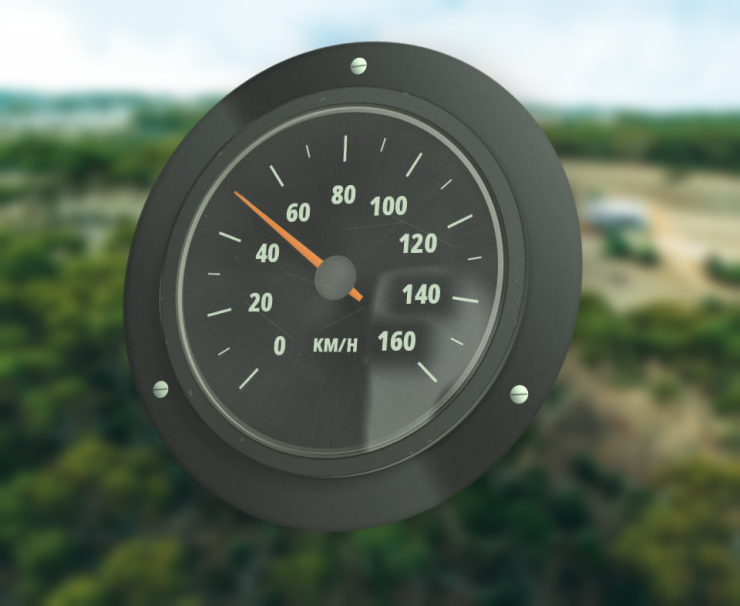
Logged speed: 50 km/h
